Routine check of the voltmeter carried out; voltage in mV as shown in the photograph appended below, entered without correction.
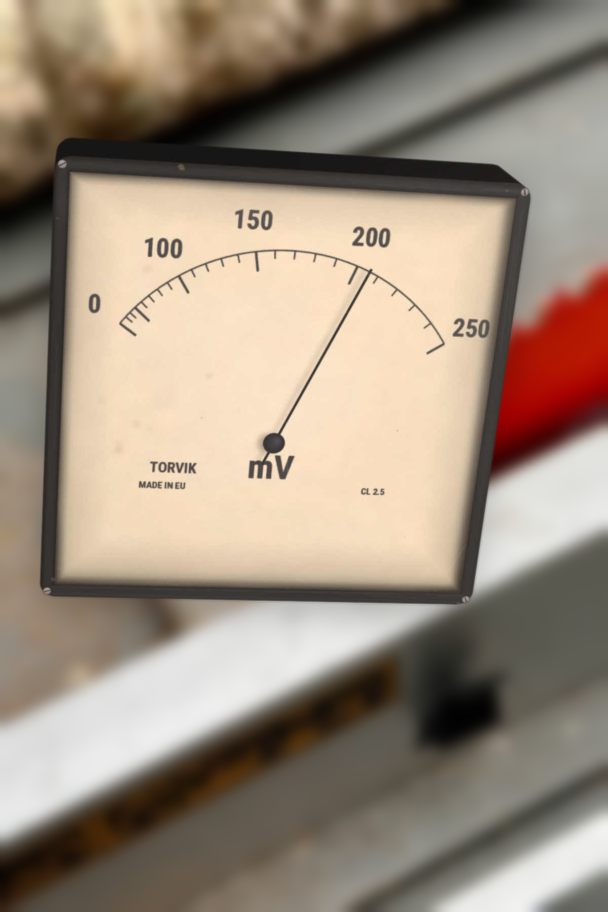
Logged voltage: 205 mV
